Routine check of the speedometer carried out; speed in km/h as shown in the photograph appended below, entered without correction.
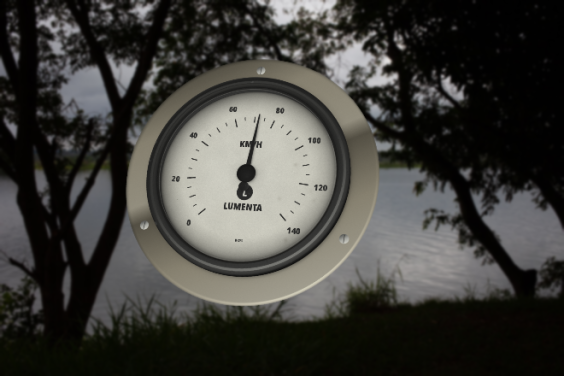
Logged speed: 72.5 km/h
